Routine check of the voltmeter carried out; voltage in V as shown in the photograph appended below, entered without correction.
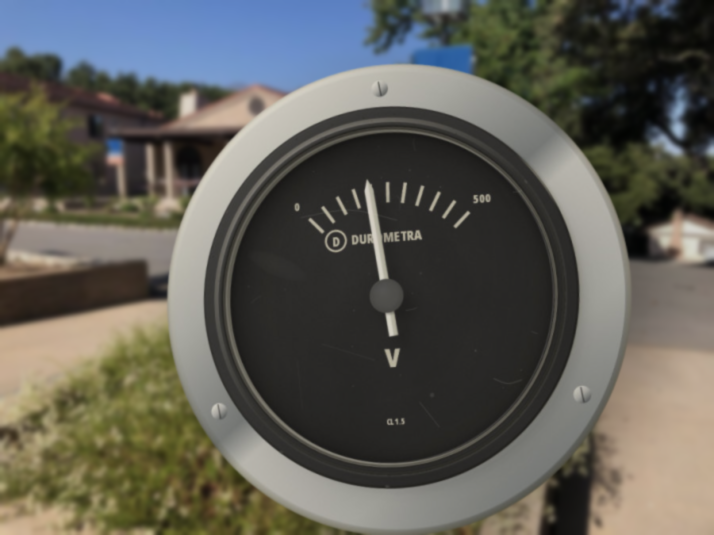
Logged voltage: 200 V
